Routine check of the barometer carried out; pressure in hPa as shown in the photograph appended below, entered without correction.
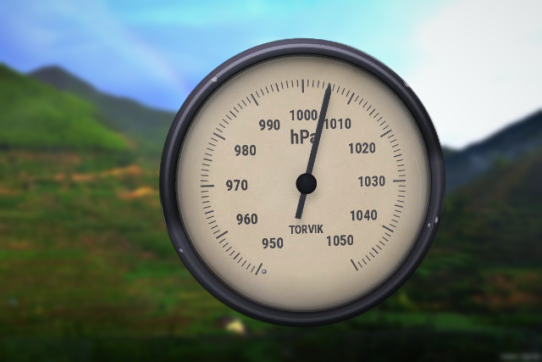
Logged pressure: 1005 hPa
